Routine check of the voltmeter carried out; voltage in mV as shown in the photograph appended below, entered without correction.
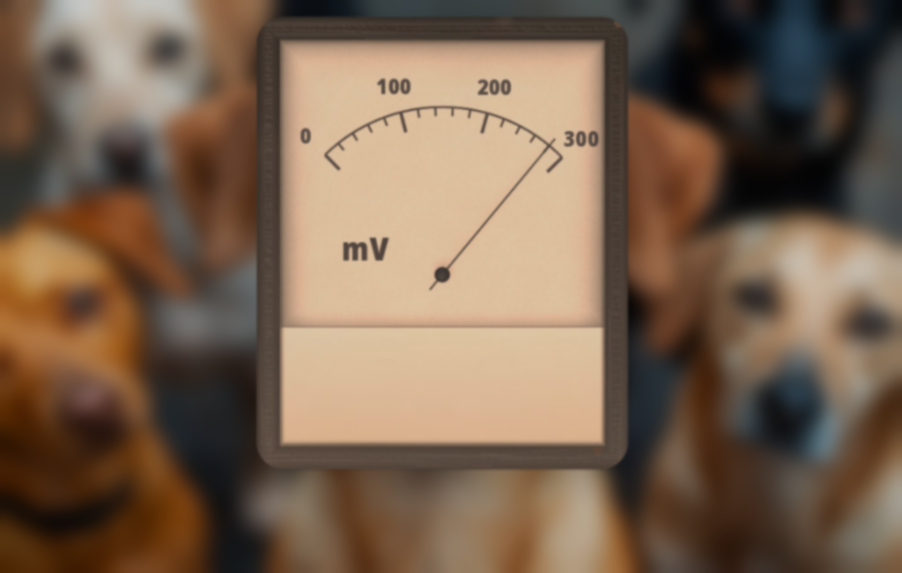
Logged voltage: 280 mV
